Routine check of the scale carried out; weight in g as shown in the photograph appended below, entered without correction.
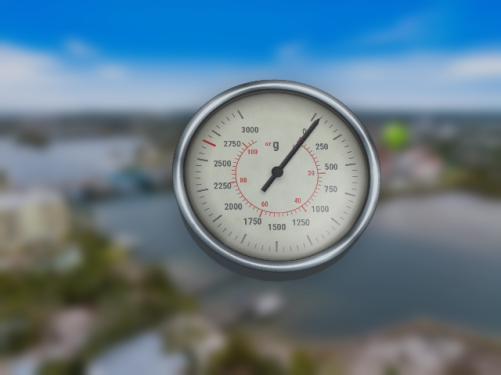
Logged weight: 50 g
